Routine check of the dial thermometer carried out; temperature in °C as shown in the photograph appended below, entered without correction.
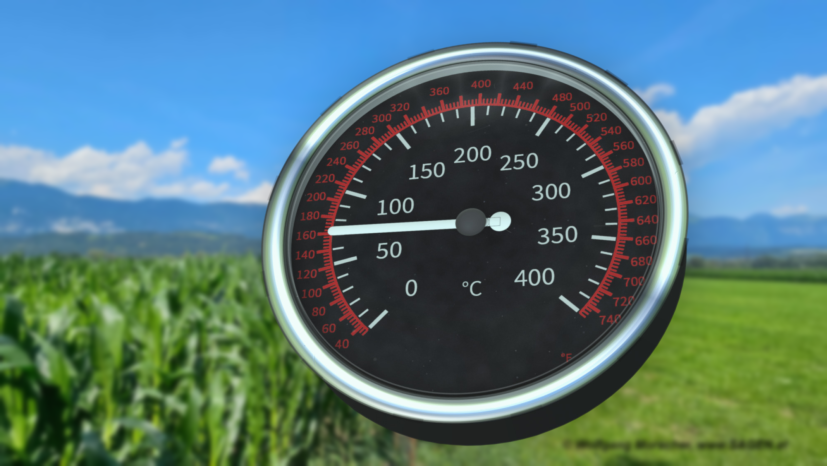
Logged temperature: 70 °C
